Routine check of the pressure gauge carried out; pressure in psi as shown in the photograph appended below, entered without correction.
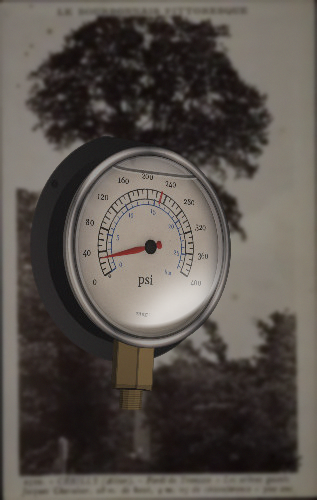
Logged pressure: 30 psi
